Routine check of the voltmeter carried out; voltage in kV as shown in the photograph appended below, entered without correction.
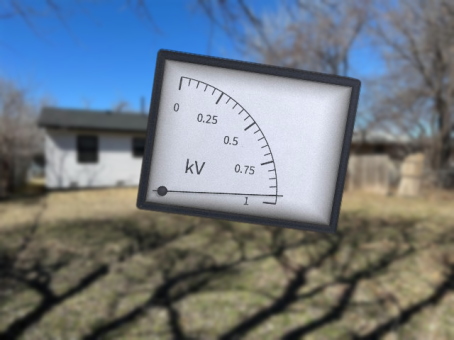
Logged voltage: 0.95 kV
